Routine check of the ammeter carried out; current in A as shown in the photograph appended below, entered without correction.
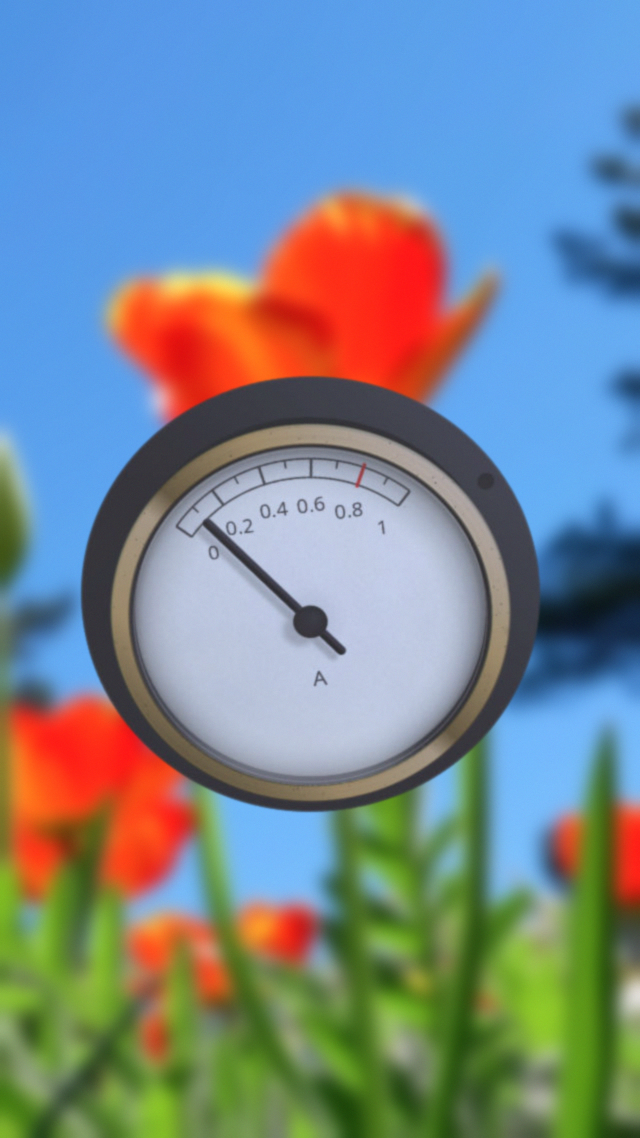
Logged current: 0.1 A
